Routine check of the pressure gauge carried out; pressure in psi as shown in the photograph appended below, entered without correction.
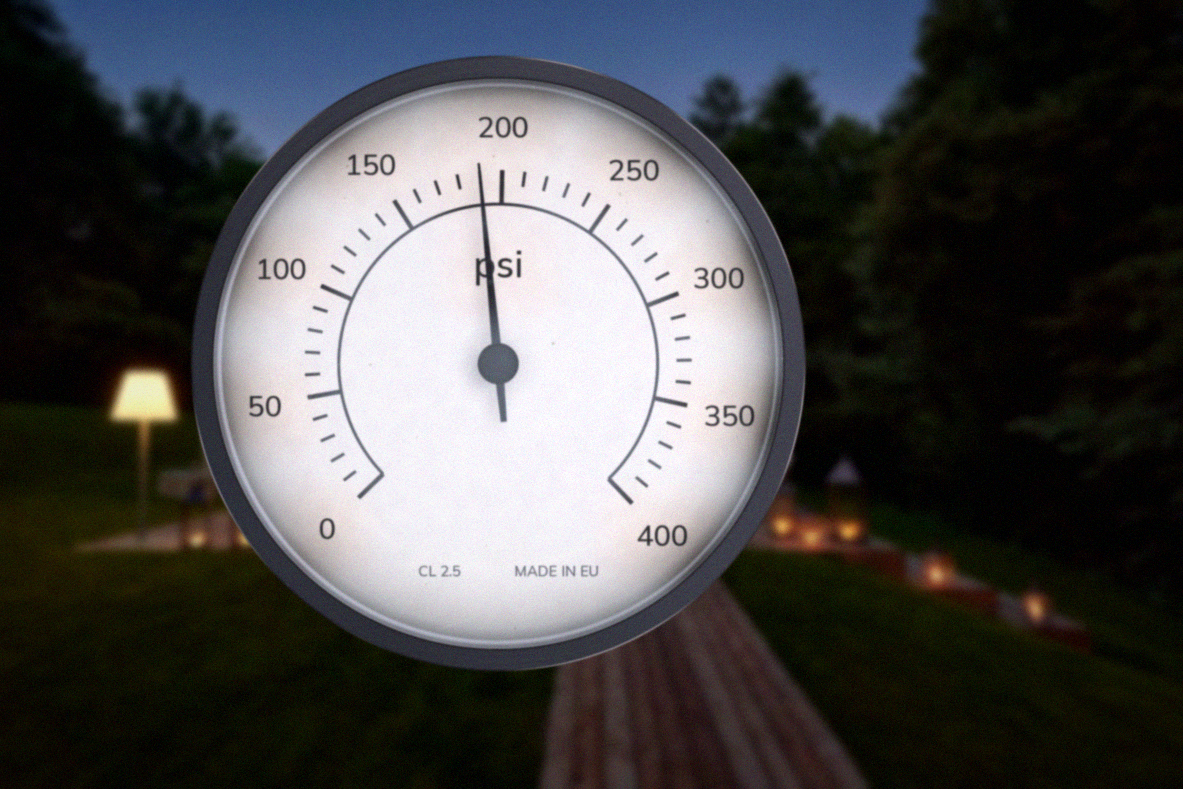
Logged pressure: 190 psi
